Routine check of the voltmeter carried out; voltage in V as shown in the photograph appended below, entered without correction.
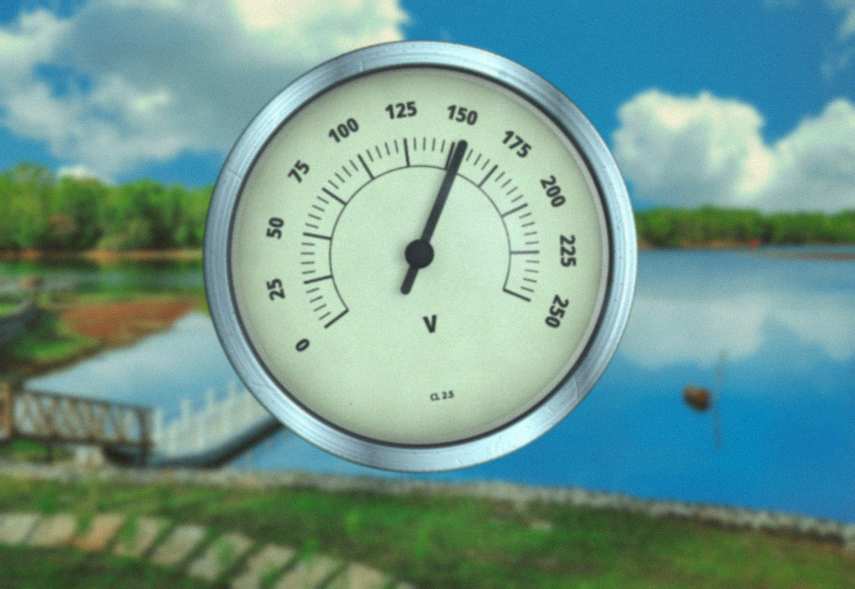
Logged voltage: 155 V
